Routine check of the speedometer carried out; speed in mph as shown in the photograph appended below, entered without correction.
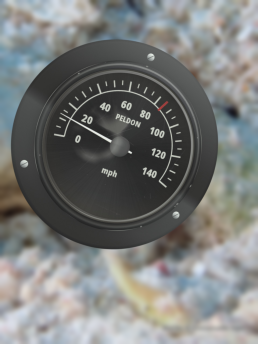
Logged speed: 12.5 mph
